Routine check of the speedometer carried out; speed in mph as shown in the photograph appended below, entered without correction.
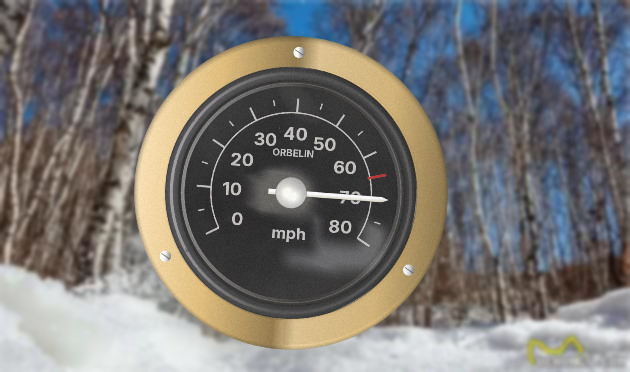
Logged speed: 70 mph
